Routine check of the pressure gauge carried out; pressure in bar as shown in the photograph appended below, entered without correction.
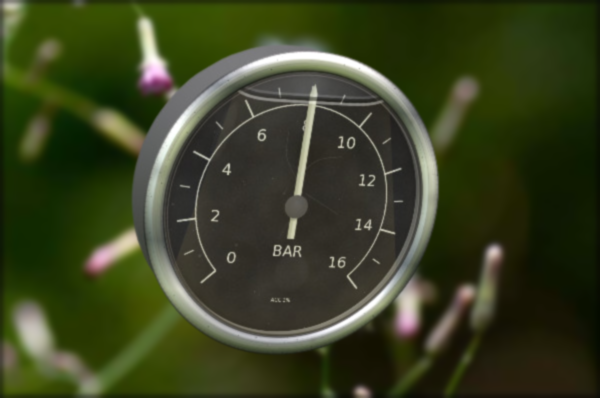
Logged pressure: 8 bar
